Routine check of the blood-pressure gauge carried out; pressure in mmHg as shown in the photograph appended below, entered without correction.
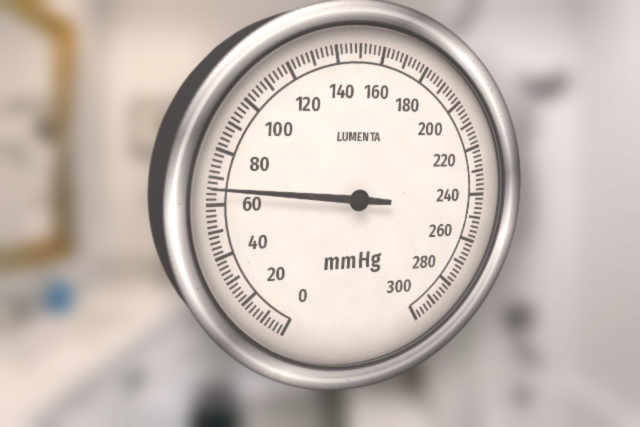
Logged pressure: 66 mmHg
